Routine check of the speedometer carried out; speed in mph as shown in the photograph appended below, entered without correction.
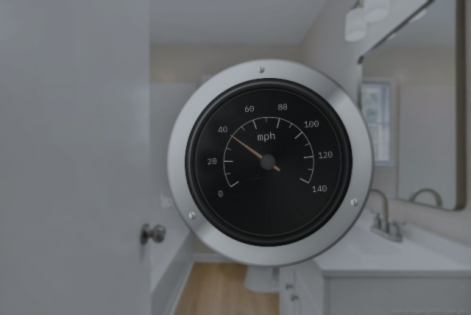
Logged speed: 40 mph
